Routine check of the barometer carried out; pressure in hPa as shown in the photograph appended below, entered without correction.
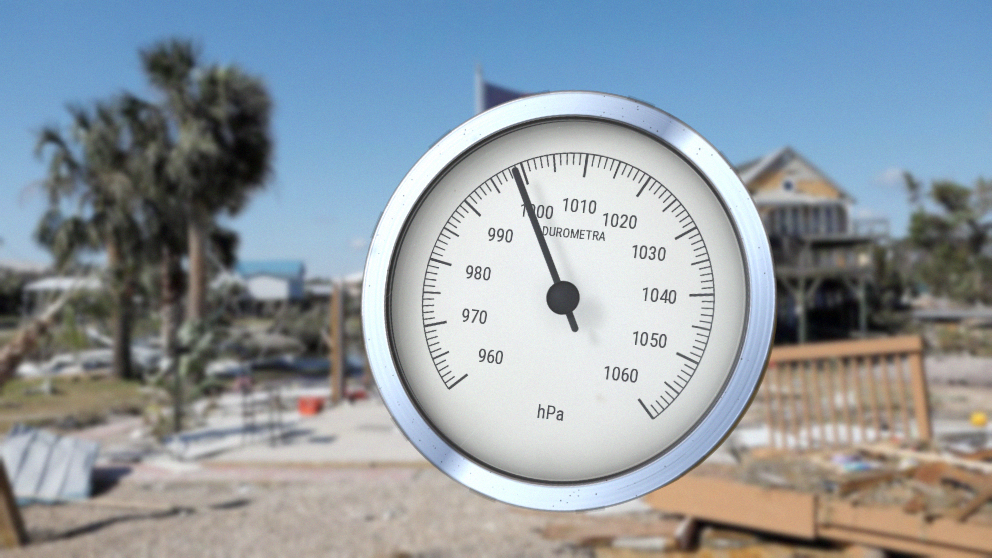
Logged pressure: 999 hPa
